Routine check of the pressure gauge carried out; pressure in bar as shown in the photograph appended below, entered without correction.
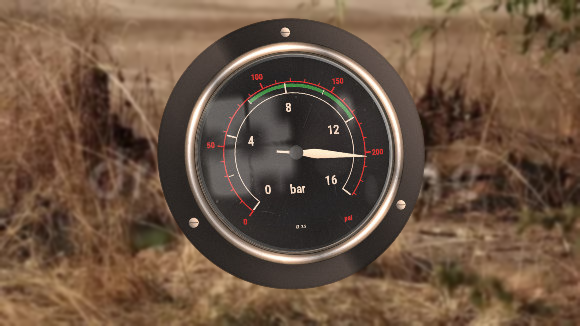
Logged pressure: 14 bar
